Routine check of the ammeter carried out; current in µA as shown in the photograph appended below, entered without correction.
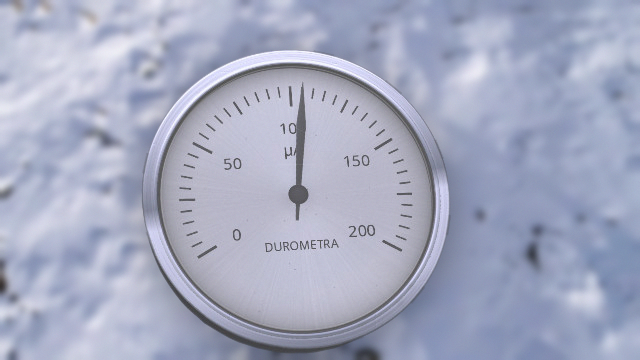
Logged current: 105 µA
